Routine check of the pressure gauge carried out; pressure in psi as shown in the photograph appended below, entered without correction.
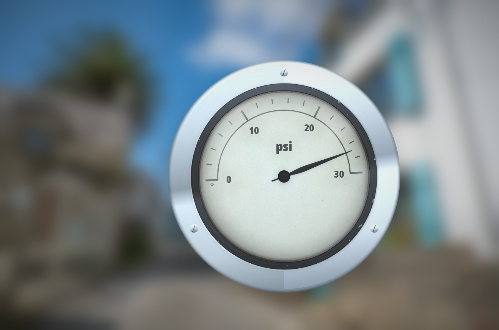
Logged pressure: 27 psi
